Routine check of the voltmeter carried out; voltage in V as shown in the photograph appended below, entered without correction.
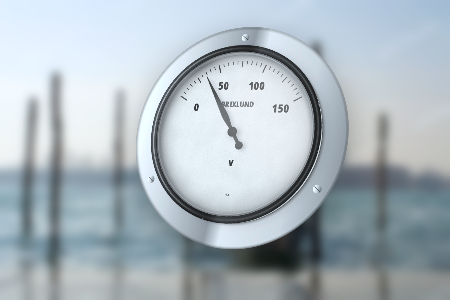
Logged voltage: 35 V
